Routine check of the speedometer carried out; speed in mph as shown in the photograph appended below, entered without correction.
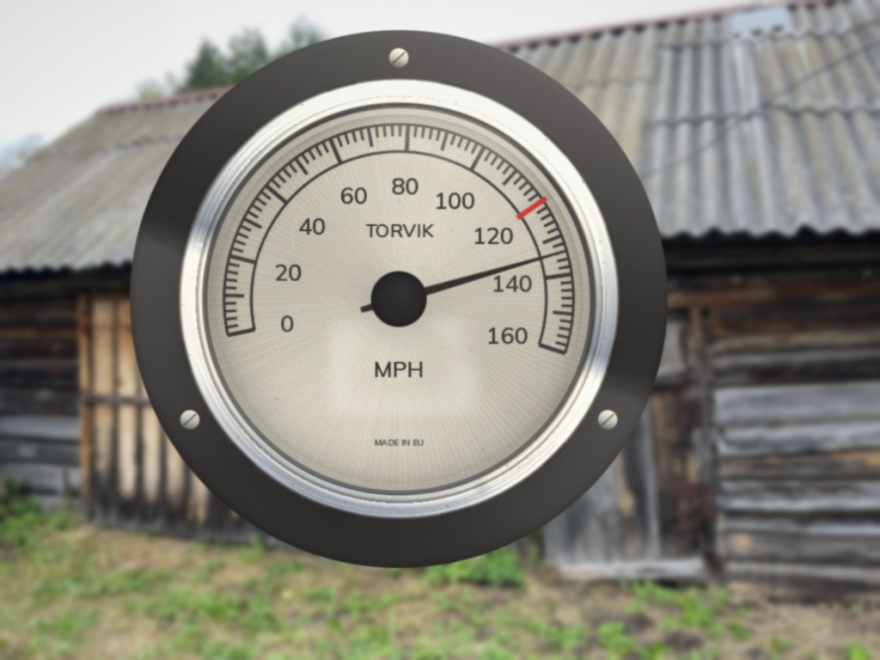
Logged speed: 134 mph
